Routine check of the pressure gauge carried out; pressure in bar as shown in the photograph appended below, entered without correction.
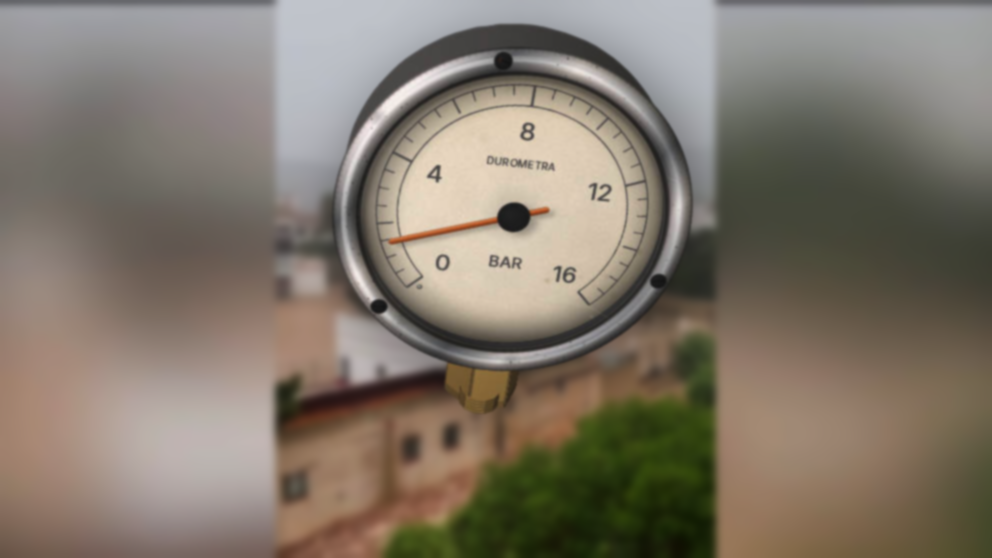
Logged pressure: 1.5 bar
